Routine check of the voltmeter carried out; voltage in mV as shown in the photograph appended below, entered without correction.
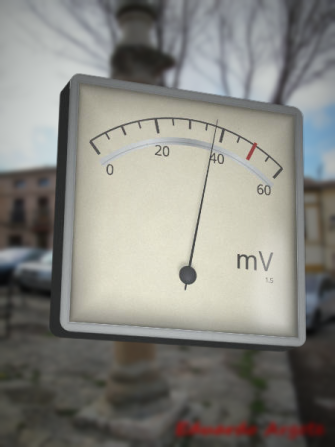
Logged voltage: 37.5 mV
